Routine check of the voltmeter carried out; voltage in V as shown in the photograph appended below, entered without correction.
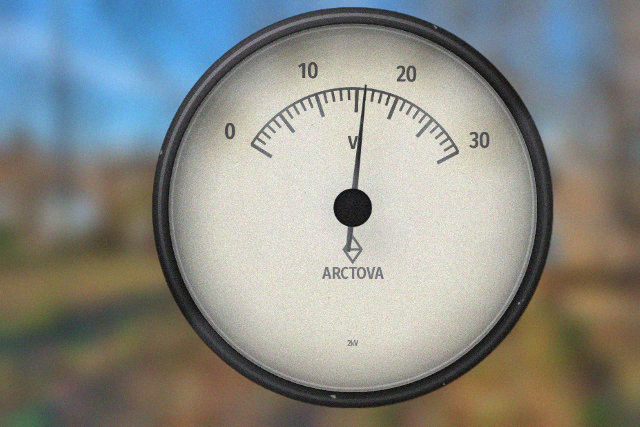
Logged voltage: 16 V
